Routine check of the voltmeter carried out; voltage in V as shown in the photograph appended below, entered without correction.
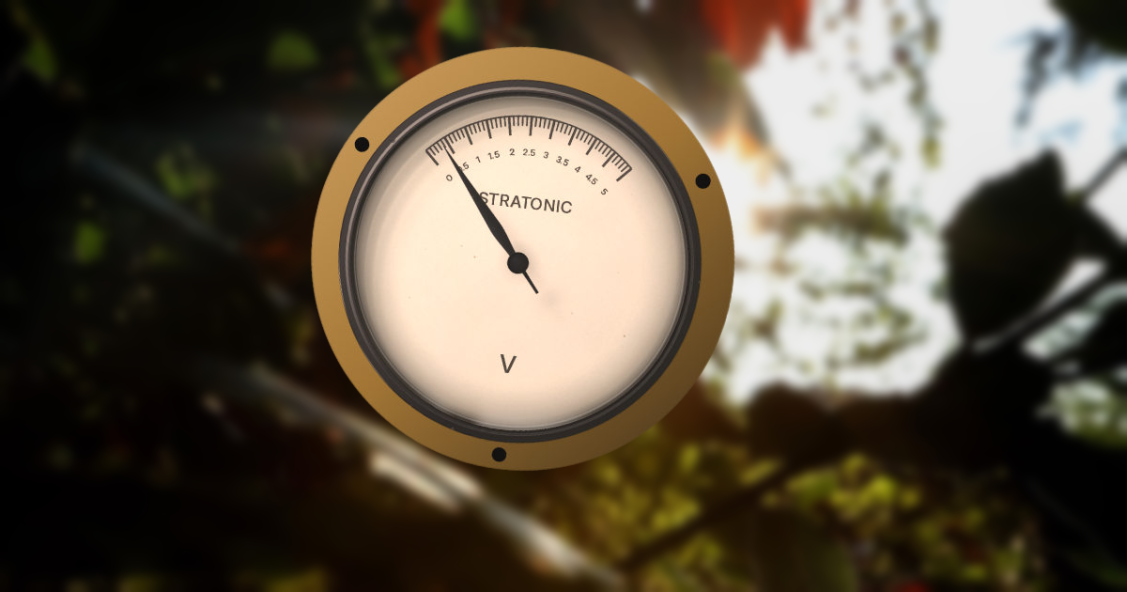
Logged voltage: 0.4 V
